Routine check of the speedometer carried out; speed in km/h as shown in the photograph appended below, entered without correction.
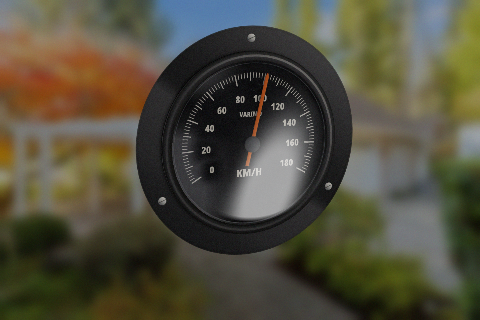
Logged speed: 100 km/h
